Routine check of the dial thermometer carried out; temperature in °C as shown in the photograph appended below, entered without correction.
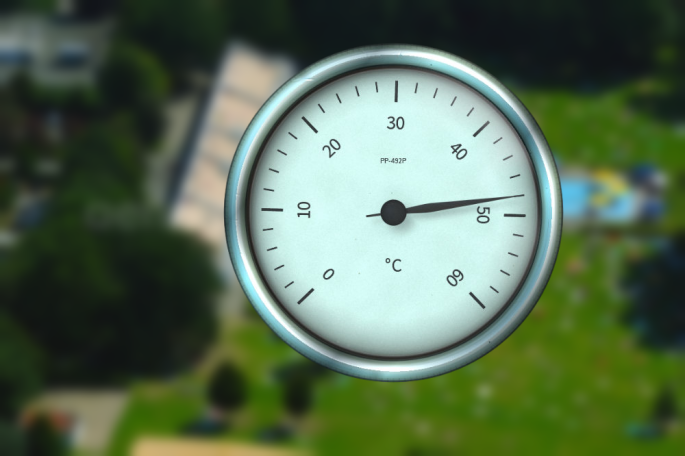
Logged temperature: 48 °C
